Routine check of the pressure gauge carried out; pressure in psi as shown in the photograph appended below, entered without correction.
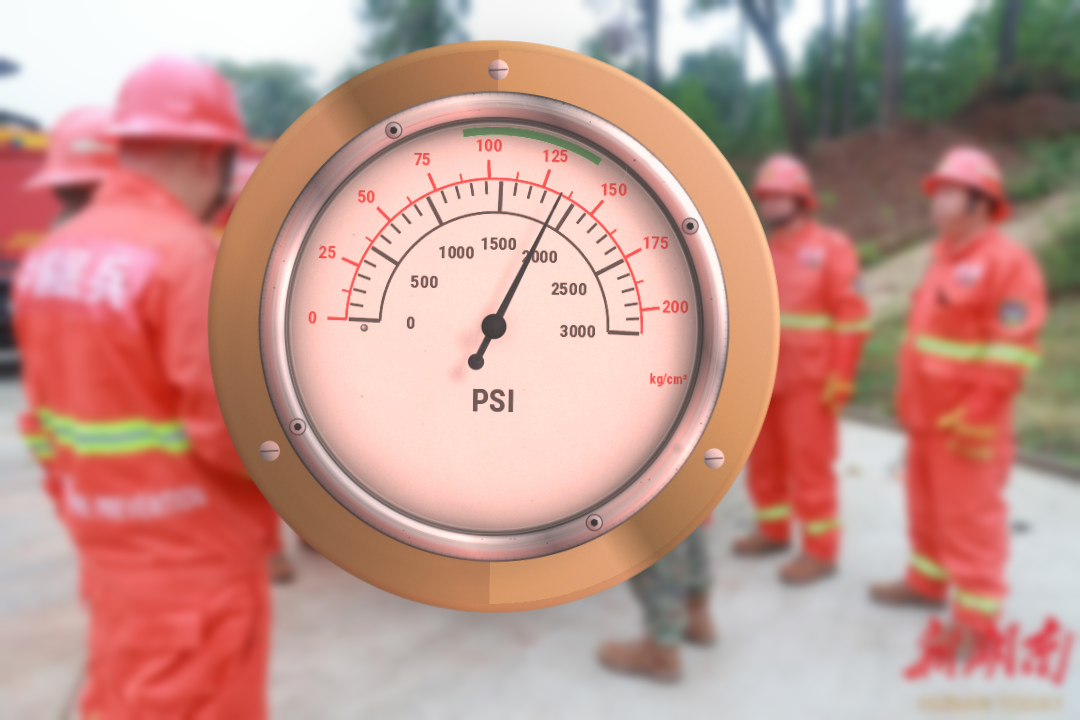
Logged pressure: 1900 psi
